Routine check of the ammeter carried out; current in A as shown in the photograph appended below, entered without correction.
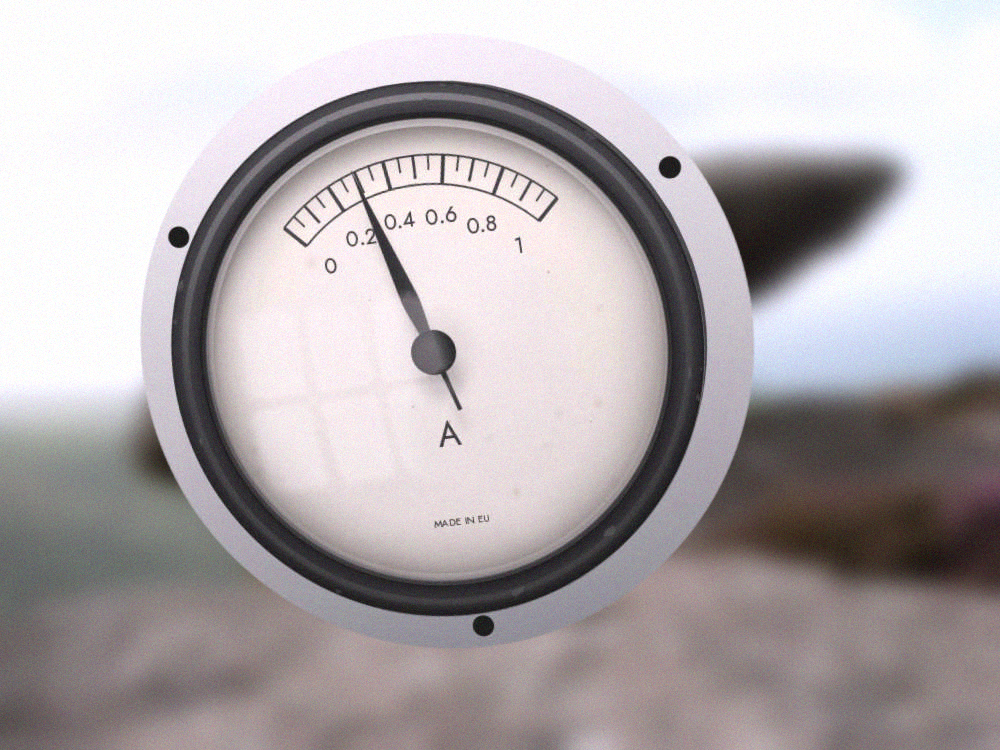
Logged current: 0.3 A
